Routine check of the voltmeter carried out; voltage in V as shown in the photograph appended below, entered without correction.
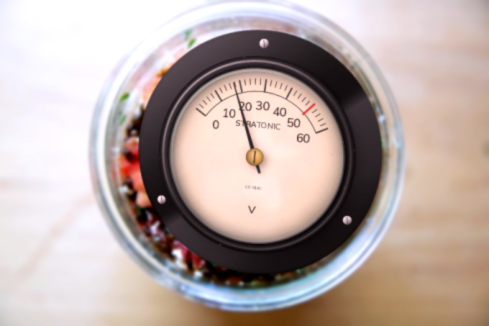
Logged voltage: 18 V
